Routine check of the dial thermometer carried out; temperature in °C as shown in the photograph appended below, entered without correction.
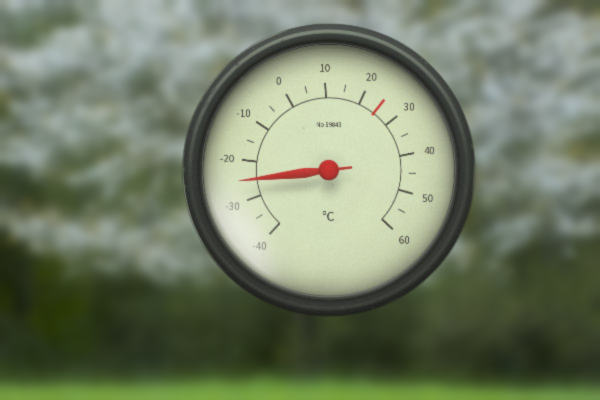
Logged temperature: -25 °C
